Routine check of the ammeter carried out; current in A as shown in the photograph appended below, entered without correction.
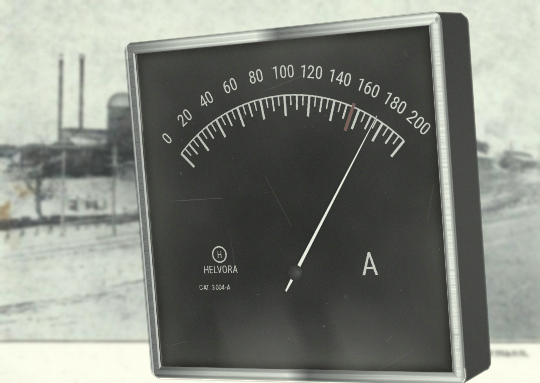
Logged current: 175 A
